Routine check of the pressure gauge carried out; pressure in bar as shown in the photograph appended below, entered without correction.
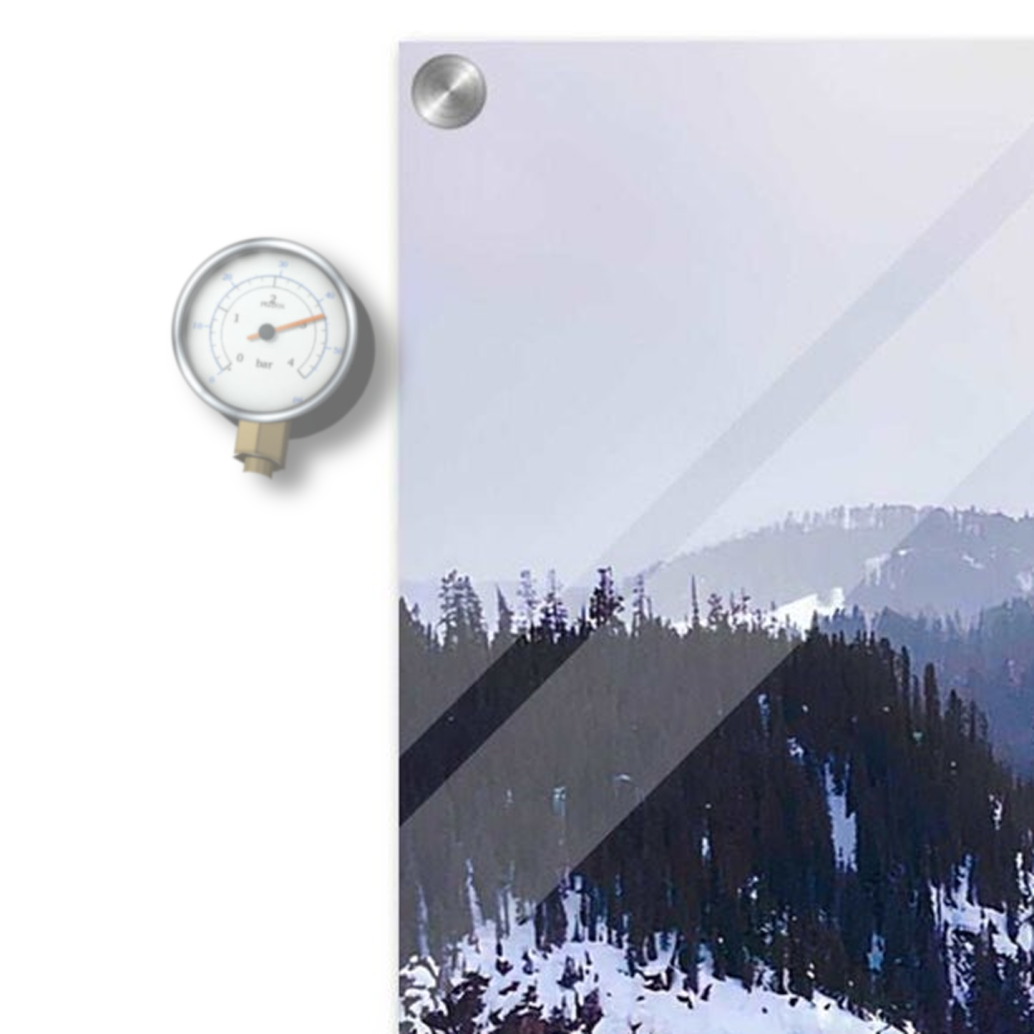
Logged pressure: 3 bar
